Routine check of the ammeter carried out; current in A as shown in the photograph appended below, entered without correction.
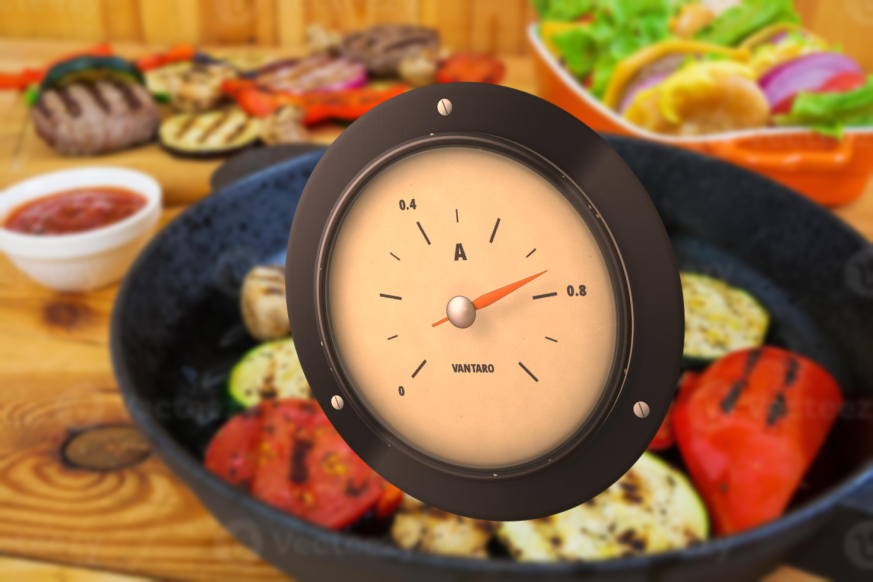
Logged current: 0.75 A
